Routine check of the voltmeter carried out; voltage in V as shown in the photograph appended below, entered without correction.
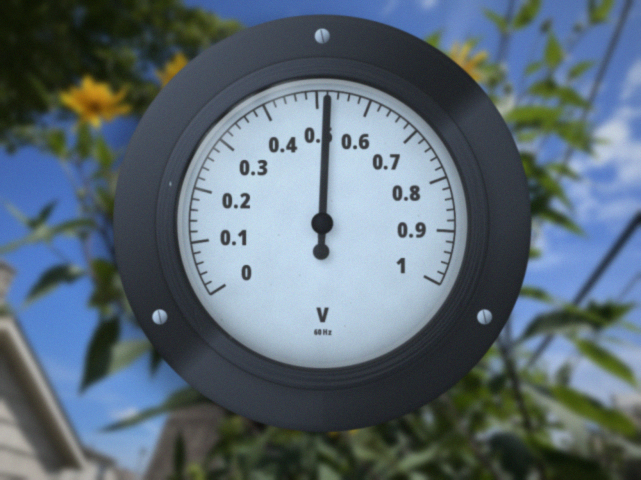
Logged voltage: 0.52 V
